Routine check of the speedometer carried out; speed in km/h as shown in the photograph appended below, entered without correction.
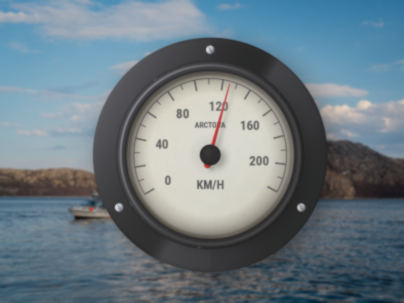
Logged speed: 125 km/h
